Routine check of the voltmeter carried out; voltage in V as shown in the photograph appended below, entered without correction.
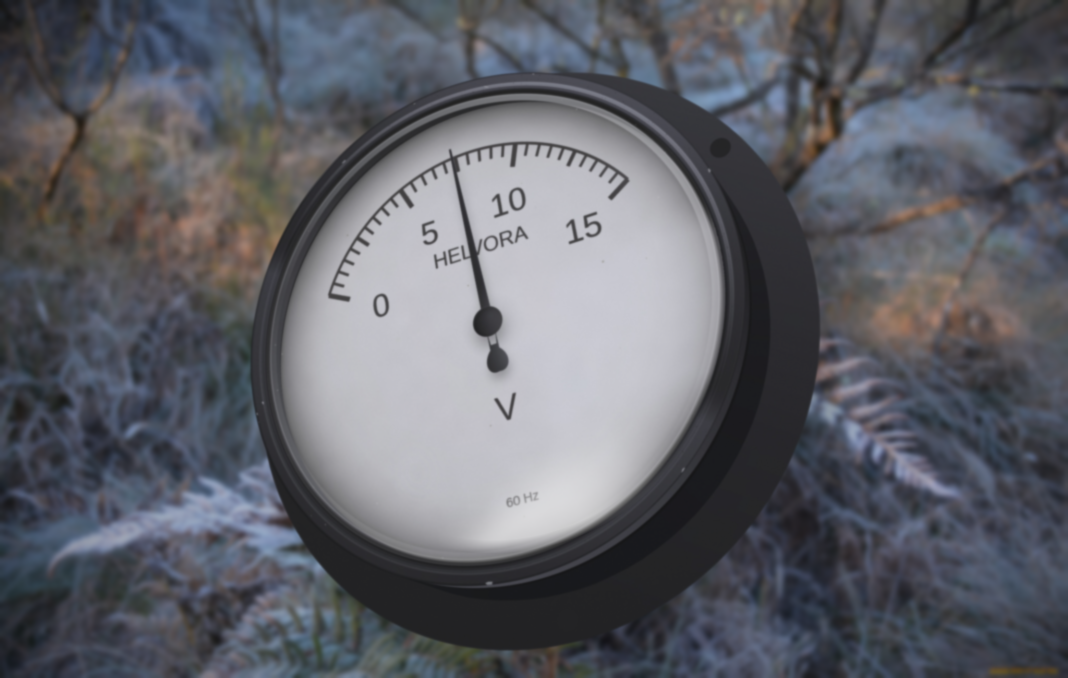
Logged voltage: 7.5 V
